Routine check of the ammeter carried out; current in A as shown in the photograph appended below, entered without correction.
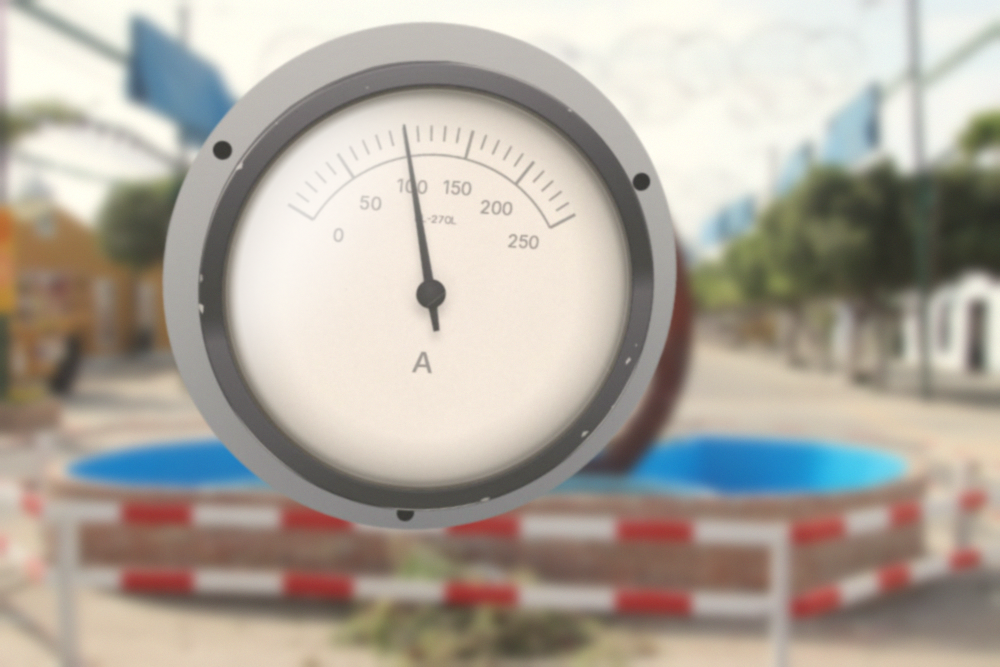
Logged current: 100 A
